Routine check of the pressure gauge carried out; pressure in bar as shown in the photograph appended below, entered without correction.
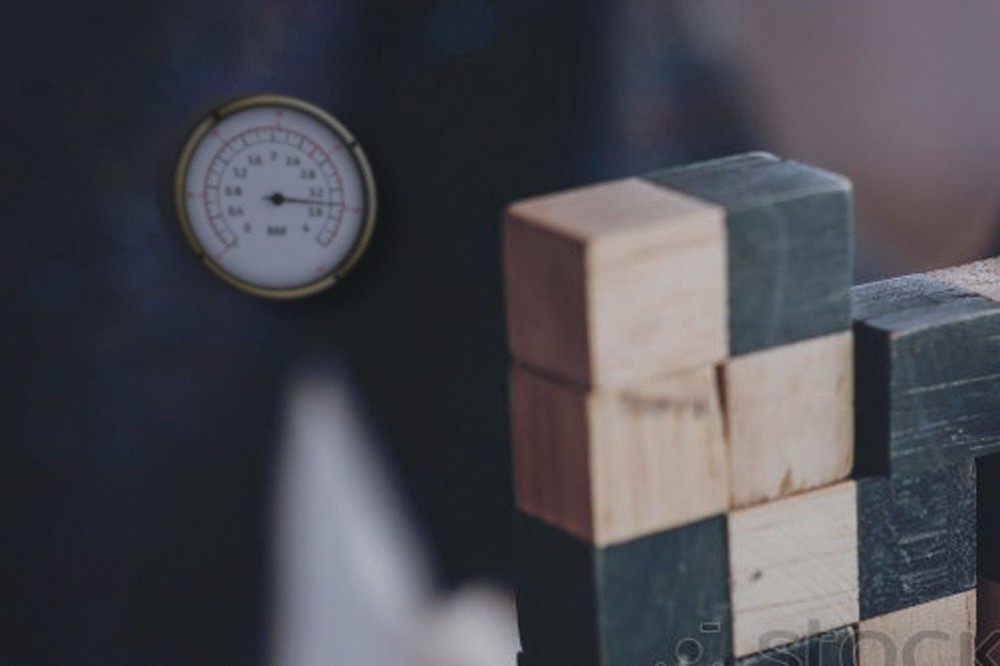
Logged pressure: 3.4 bar
